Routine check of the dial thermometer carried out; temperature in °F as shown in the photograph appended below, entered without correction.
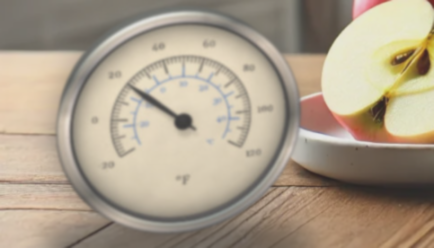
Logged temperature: 20 °F
